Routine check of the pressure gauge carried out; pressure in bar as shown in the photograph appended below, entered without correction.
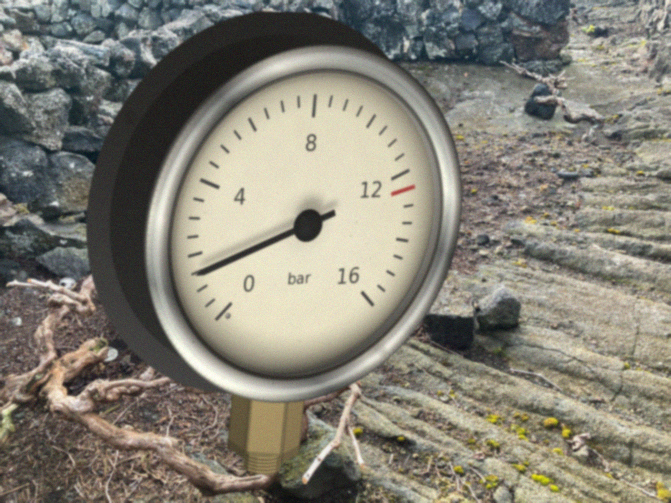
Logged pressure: 1.5 bar
